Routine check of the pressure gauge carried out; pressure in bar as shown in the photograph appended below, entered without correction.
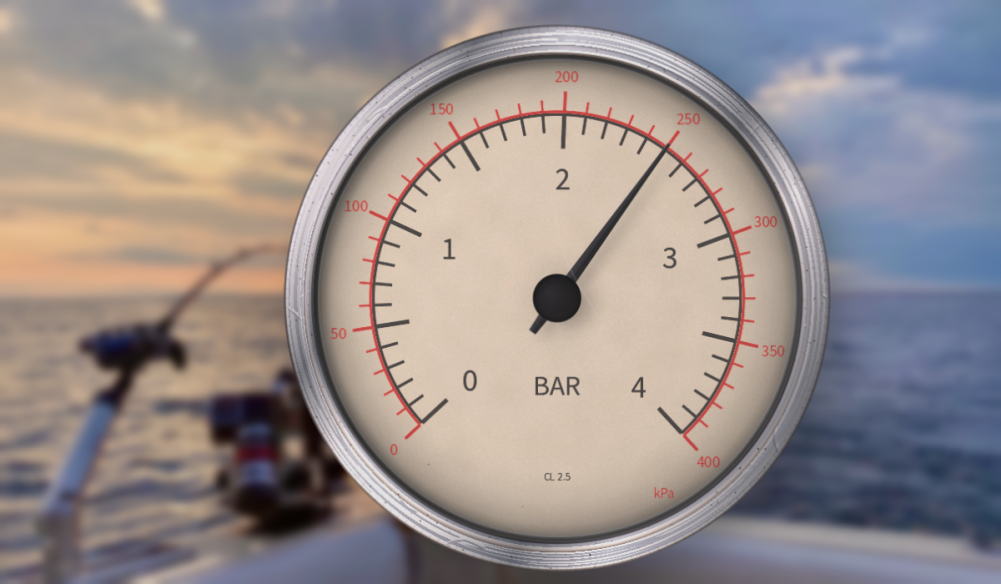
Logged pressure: 2.5 bar
